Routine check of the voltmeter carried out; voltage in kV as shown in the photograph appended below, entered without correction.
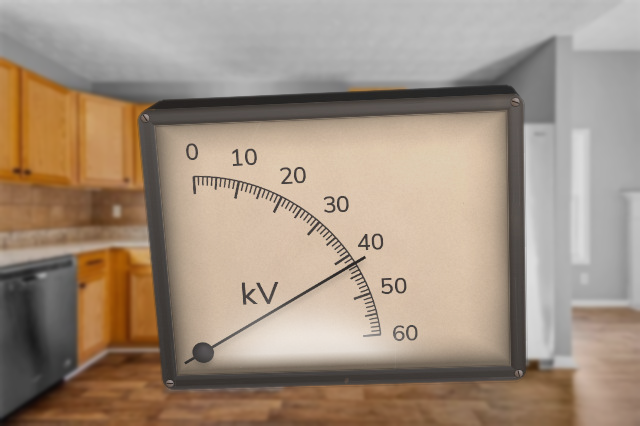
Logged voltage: 42 kV
